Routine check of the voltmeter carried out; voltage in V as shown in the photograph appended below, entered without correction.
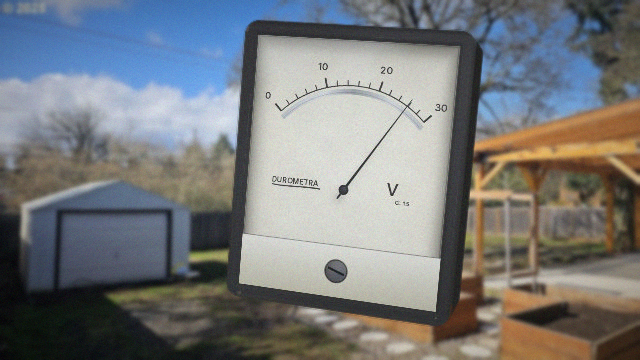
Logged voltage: 26 V
